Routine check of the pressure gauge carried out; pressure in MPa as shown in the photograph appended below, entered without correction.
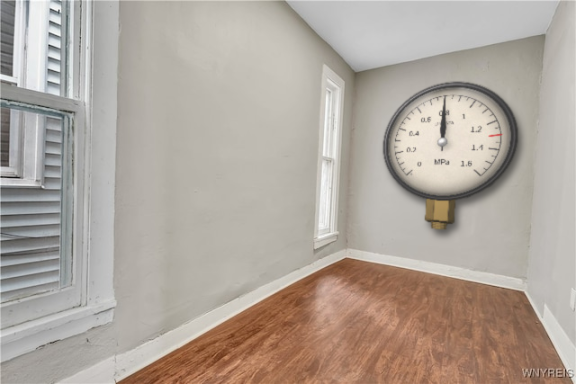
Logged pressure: 0.8 MPa
